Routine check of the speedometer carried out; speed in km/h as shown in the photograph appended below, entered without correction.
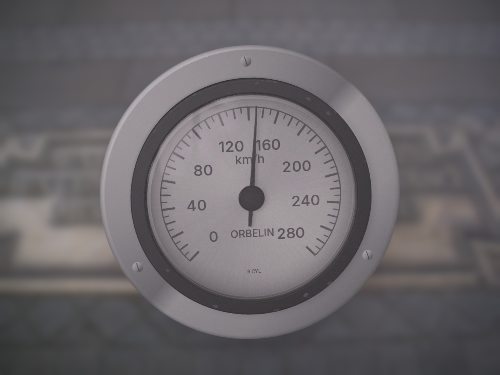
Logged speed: 145 km/h
